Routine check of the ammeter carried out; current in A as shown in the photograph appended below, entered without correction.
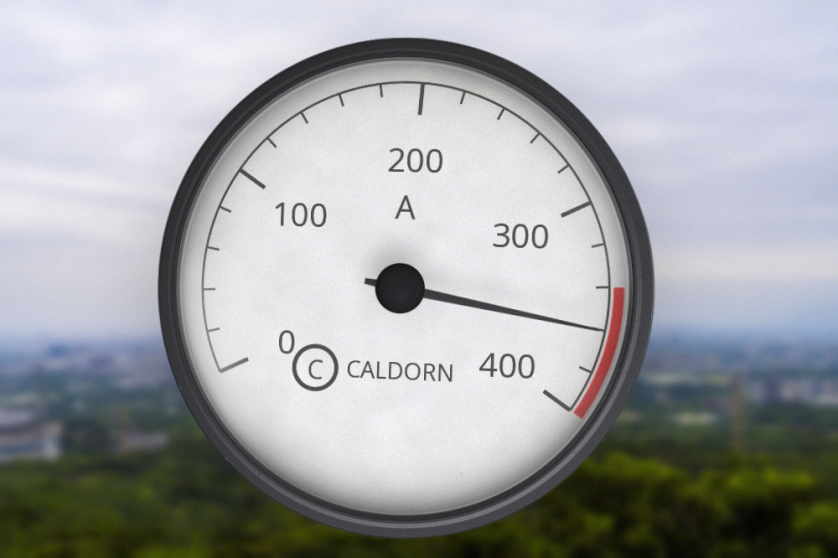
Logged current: 360 A
